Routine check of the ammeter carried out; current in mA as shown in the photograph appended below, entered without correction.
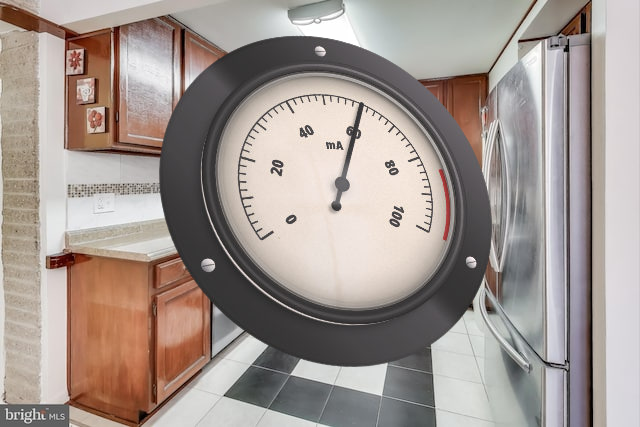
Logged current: 60 mA
